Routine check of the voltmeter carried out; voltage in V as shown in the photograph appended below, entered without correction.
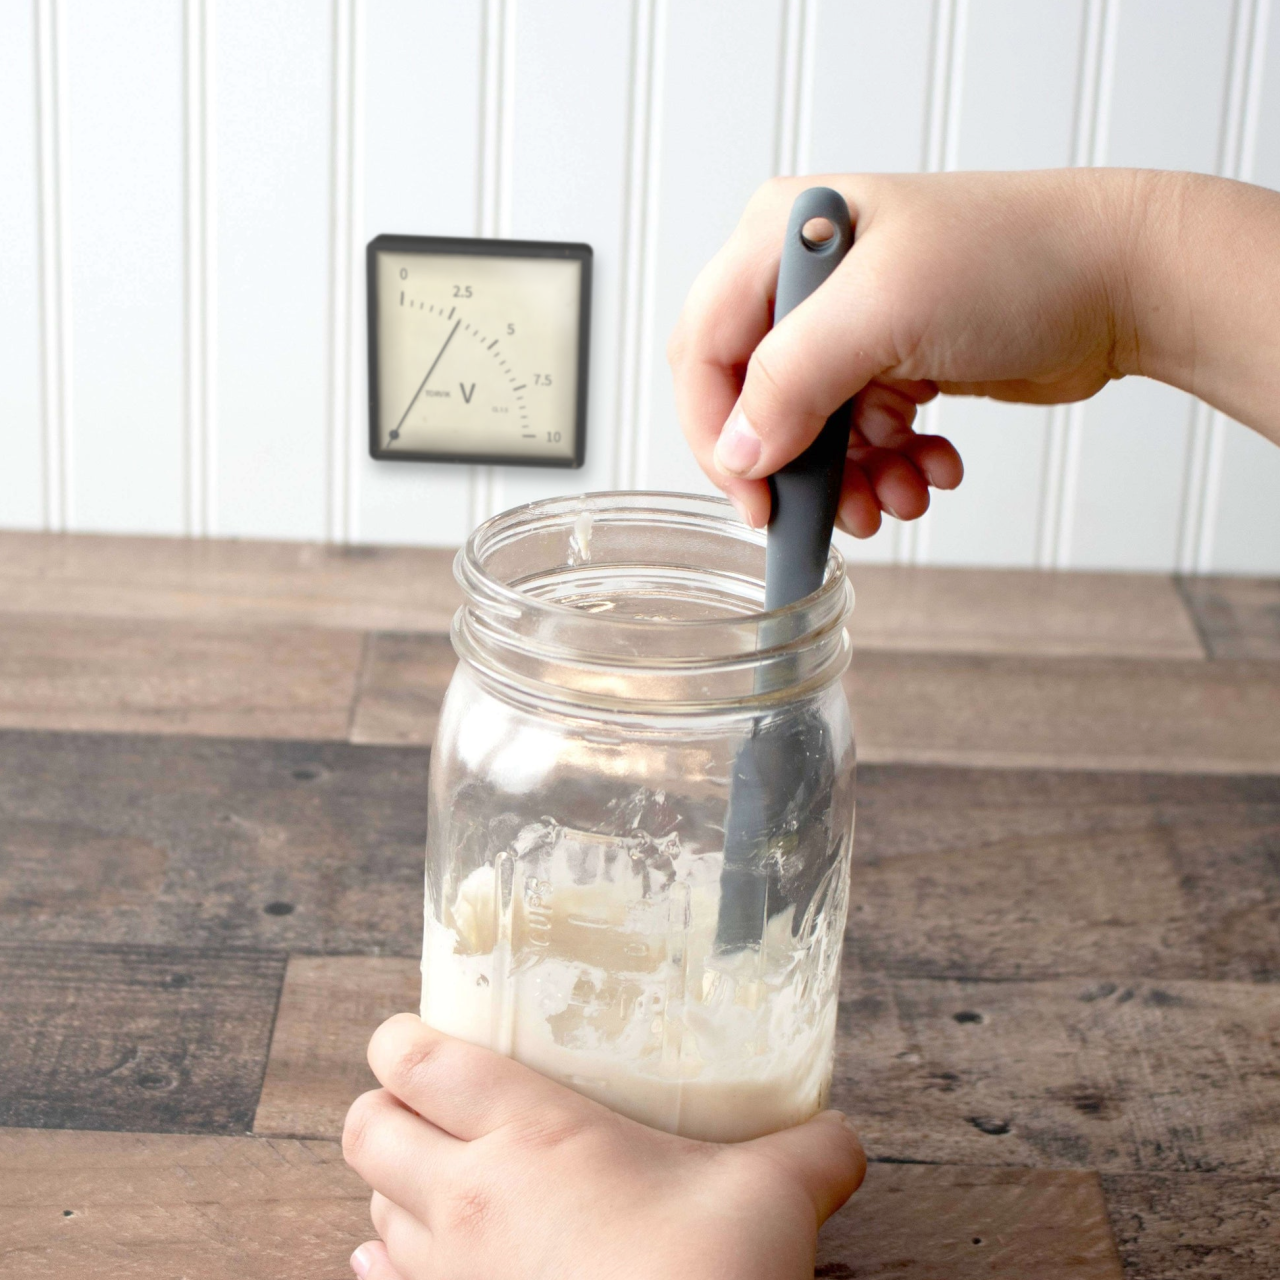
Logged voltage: 3 V
